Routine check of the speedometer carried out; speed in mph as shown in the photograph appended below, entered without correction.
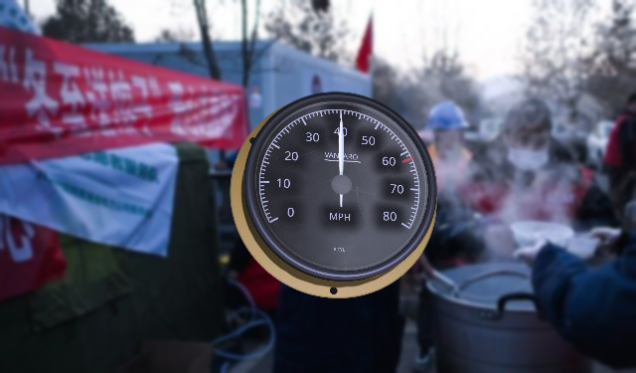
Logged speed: 40 mph
